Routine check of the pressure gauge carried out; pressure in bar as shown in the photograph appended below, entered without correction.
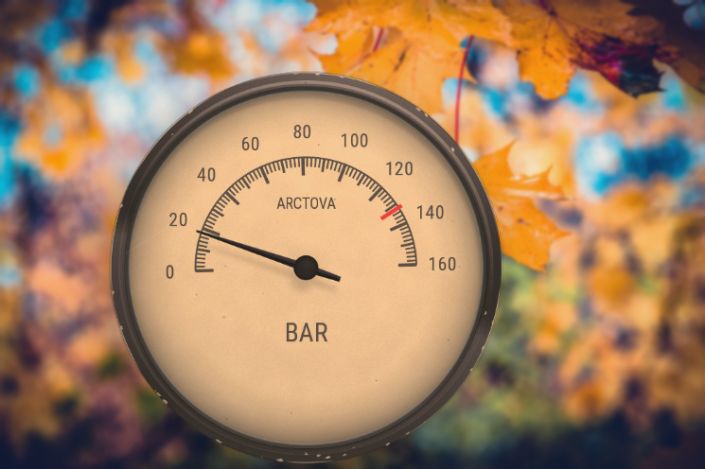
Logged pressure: 18 bar
